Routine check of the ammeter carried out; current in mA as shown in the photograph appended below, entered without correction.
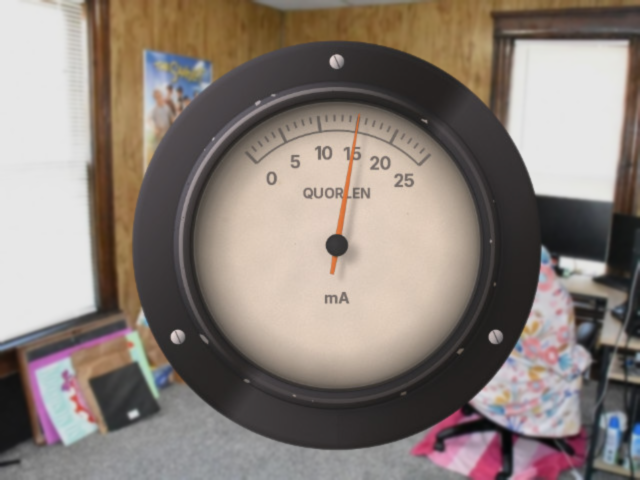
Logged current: 15 mA
